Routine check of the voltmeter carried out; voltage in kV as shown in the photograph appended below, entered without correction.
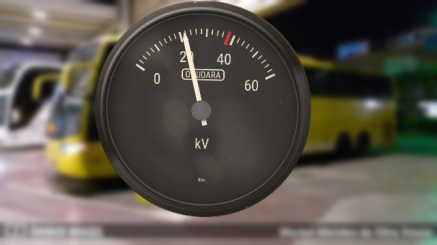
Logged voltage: 22 kV
